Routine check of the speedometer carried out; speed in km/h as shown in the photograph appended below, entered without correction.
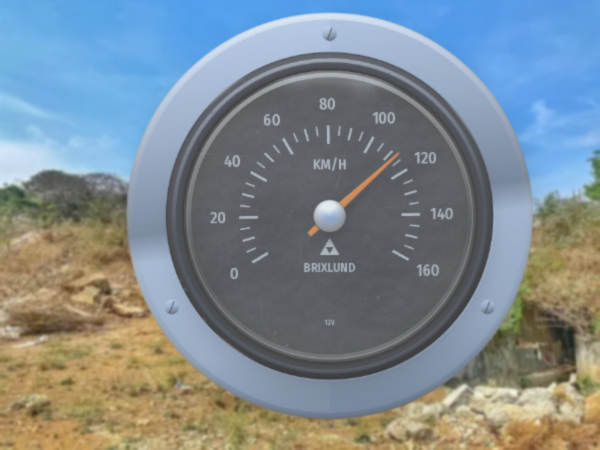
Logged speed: 112.5 km/h
